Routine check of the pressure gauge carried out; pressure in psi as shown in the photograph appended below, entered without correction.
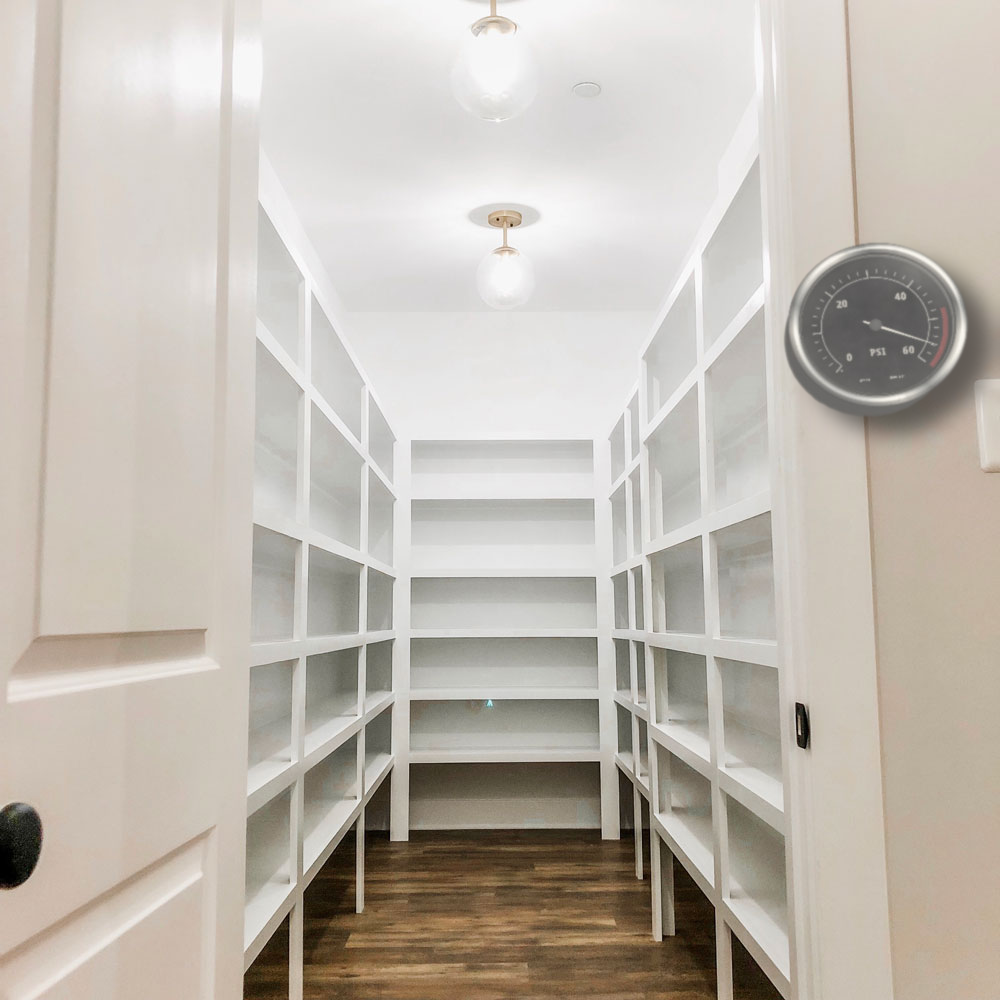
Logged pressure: 56 psi
